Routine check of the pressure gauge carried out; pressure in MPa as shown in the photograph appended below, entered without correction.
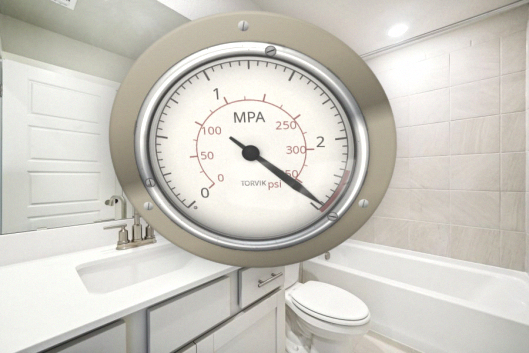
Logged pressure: 2.45 MPa
